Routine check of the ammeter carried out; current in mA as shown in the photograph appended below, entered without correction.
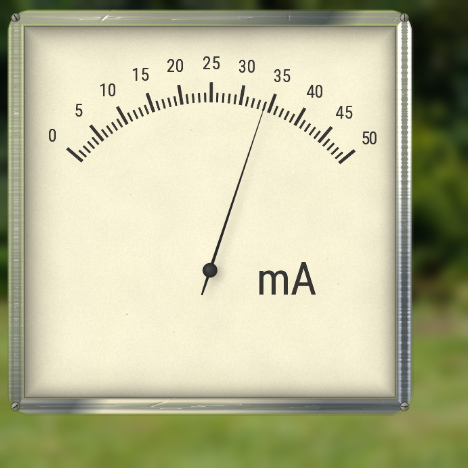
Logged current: 34 mA
